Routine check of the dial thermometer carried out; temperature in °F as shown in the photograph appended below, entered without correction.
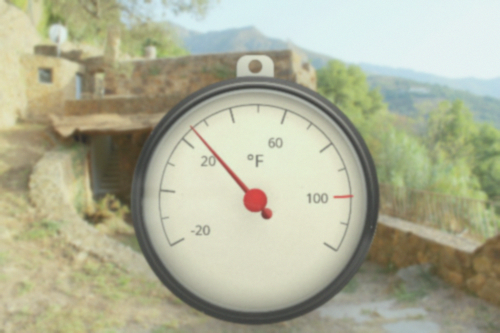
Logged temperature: 25 °F
